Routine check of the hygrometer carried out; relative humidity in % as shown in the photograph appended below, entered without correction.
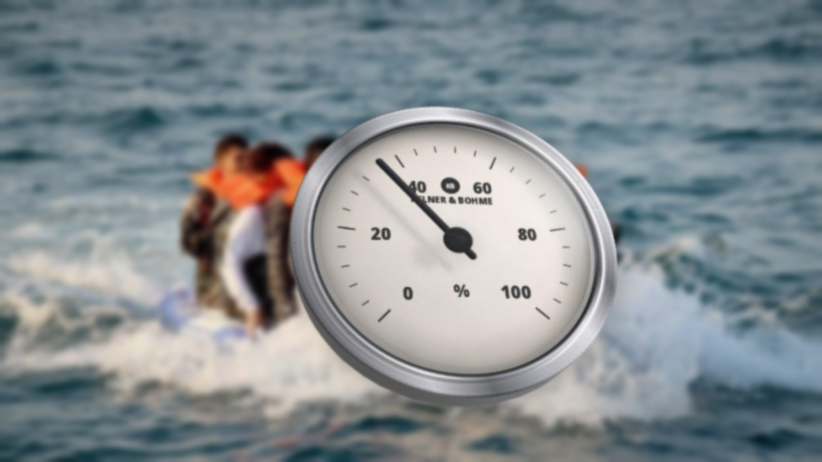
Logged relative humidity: 36 %
